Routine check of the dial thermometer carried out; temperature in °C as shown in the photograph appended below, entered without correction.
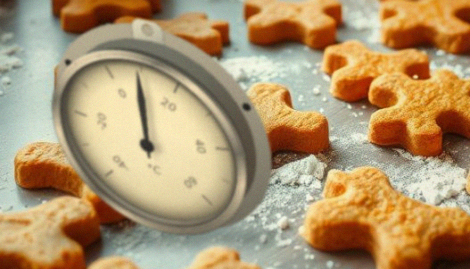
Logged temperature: 10 °C
